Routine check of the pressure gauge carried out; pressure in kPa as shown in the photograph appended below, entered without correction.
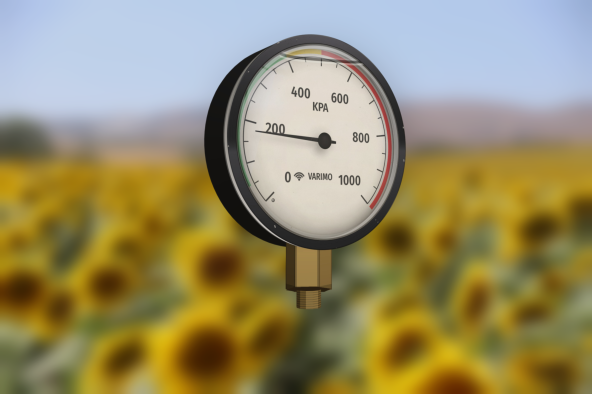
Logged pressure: 175 kPa
